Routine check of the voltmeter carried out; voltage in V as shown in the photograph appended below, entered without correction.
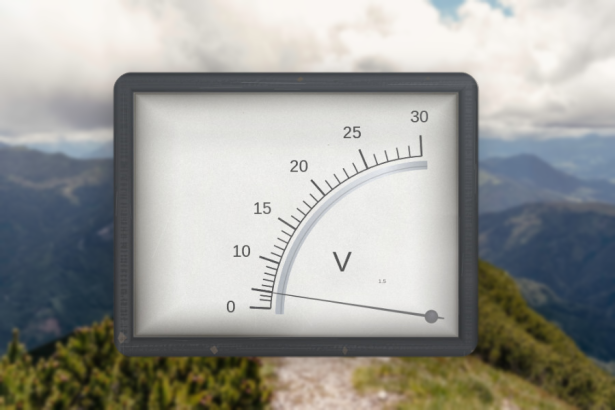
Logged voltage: 5 V
